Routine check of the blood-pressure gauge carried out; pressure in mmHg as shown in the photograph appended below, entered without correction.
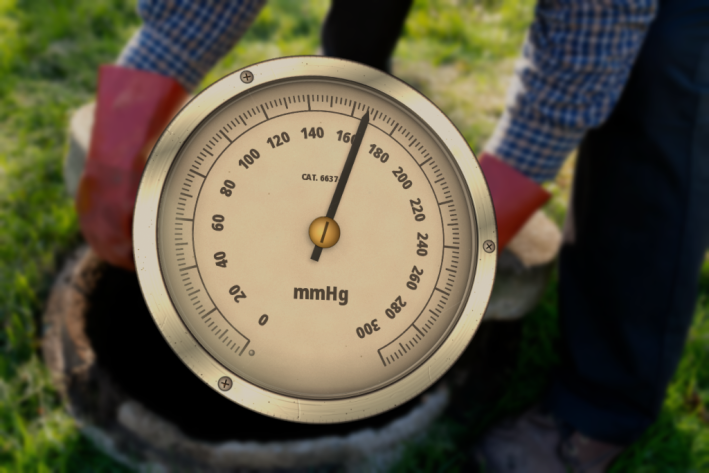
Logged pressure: 166 mmHg
